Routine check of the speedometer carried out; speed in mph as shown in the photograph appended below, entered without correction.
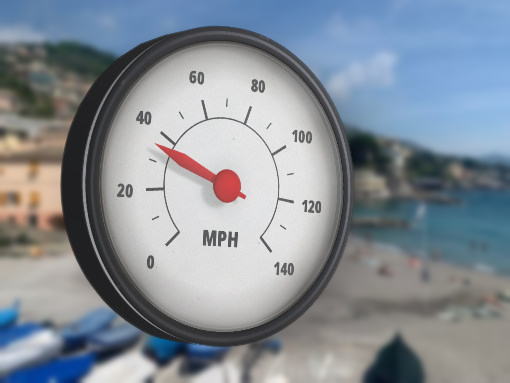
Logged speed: 35 mph
